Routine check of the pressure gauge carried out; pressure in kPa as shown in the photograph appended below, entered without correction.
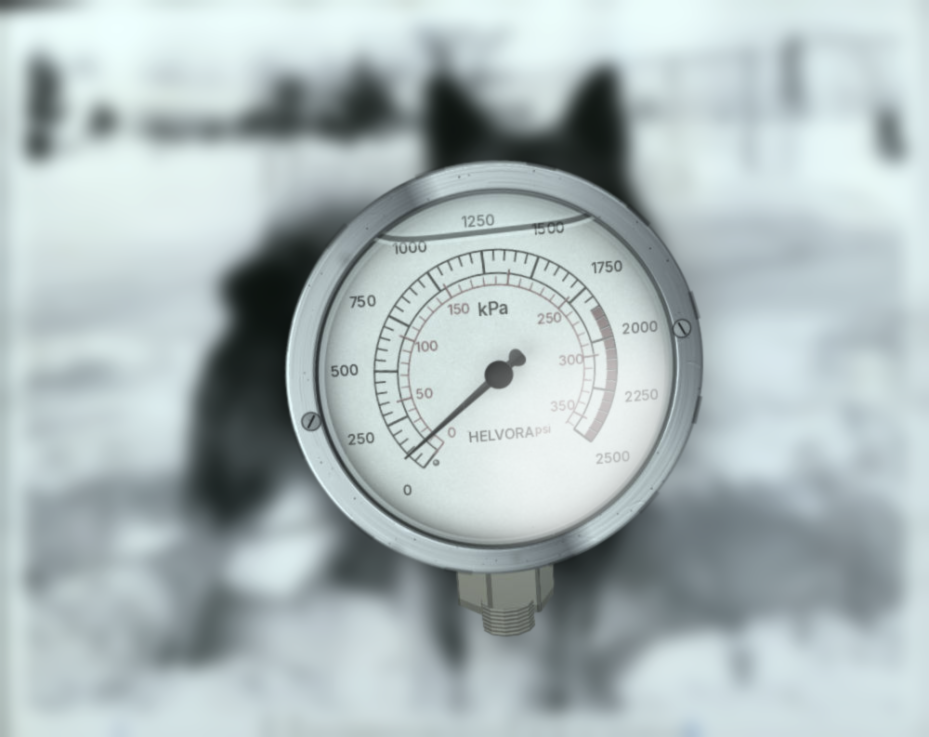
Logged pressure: 100 kPa
